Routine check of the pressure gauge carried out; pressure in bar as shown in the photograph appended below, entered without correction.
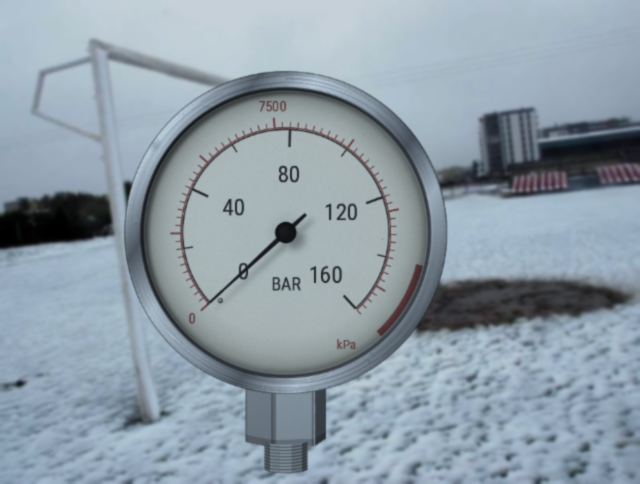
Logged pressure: 0 bar
